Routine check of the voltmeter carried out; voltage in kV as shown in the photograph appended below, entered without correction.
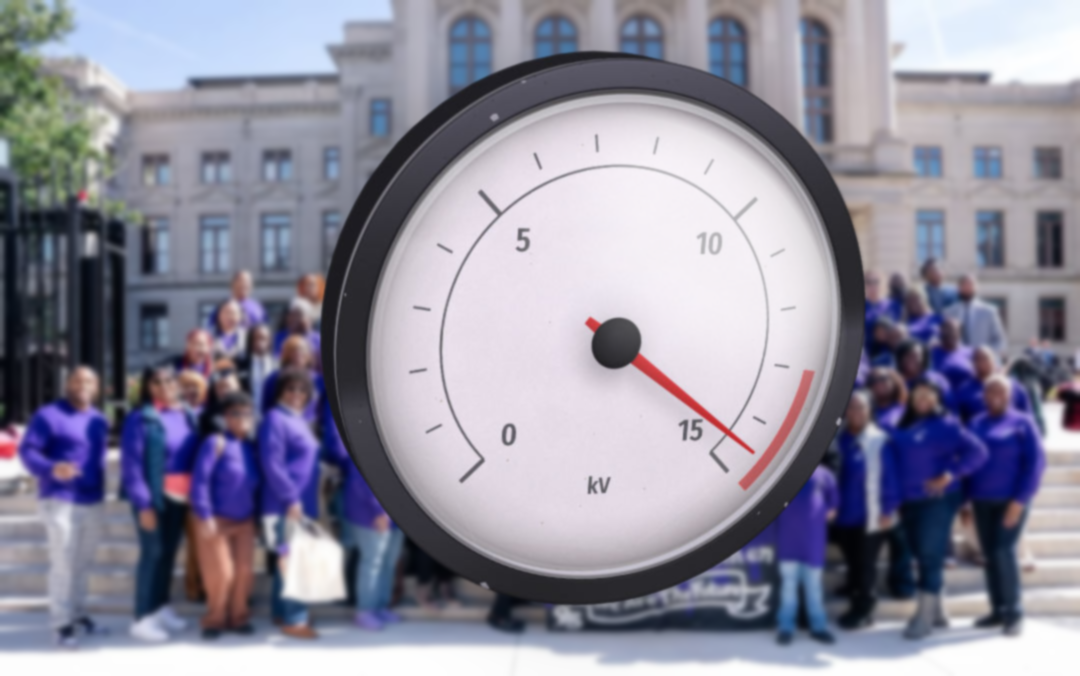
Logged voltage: 14.5 kV
